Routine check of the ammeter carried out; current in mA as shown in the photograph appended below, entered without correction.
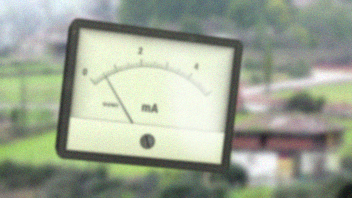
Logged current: 0.5 mA
